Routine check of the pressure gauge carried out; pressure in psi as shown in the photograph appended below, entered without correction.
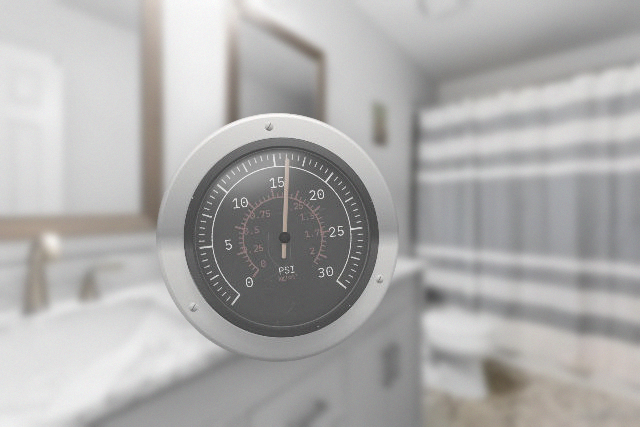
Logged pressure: 16 psi
